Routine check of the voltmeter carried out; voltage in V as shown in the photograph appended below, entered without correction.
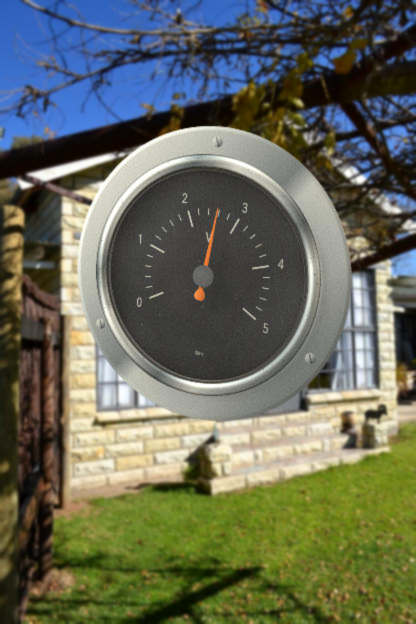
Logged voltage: 2.6 V
